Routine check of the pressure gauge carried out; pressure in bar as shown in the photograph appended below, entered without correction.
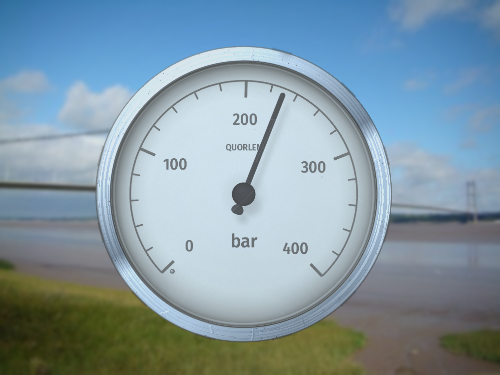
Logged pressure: 230 bar
